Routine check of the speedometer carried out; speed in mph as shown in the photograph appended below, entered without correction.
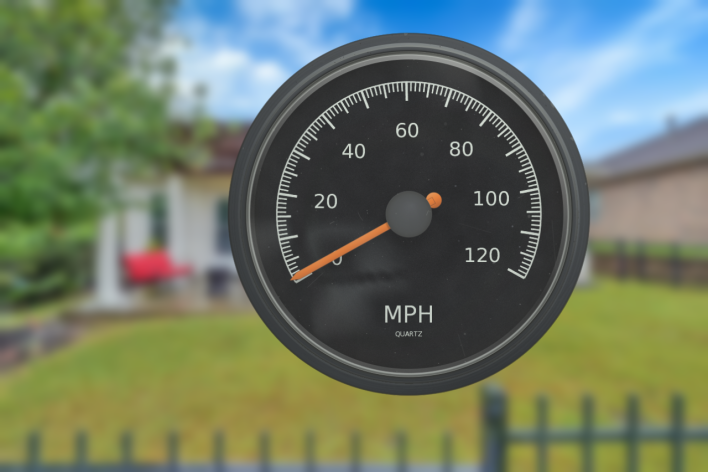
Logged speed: 1 mph
